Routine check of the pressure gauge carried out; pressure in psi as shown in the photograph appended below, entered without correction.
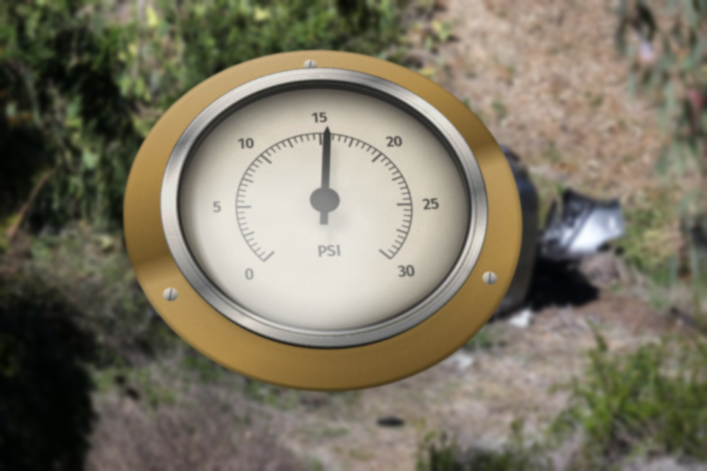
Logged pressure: 15.5 psi
